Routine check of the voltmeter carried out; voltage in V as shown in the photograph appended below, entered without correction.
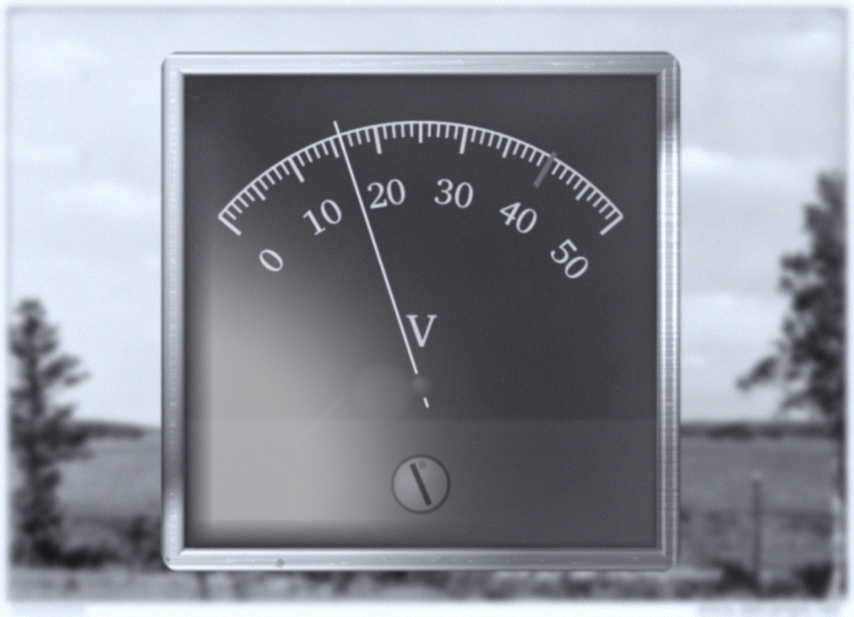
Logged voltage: 16 V
